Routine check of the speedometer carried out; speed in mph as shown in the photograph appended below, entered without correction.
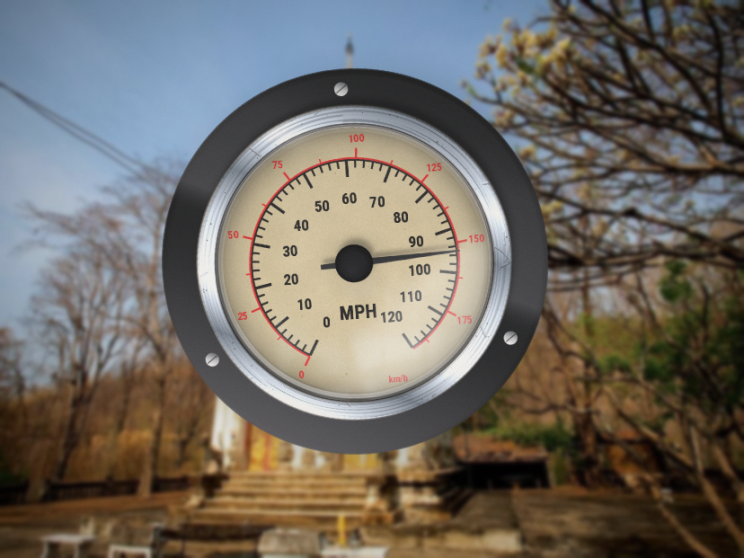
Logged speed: 95 mph
